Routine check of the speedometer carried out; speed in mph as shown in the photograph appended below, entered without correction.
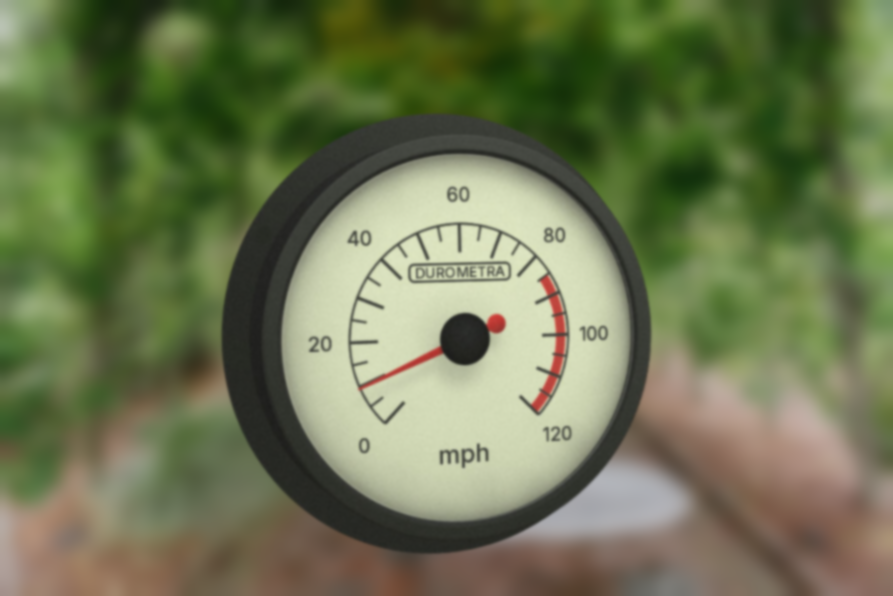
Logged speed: 10 mph
